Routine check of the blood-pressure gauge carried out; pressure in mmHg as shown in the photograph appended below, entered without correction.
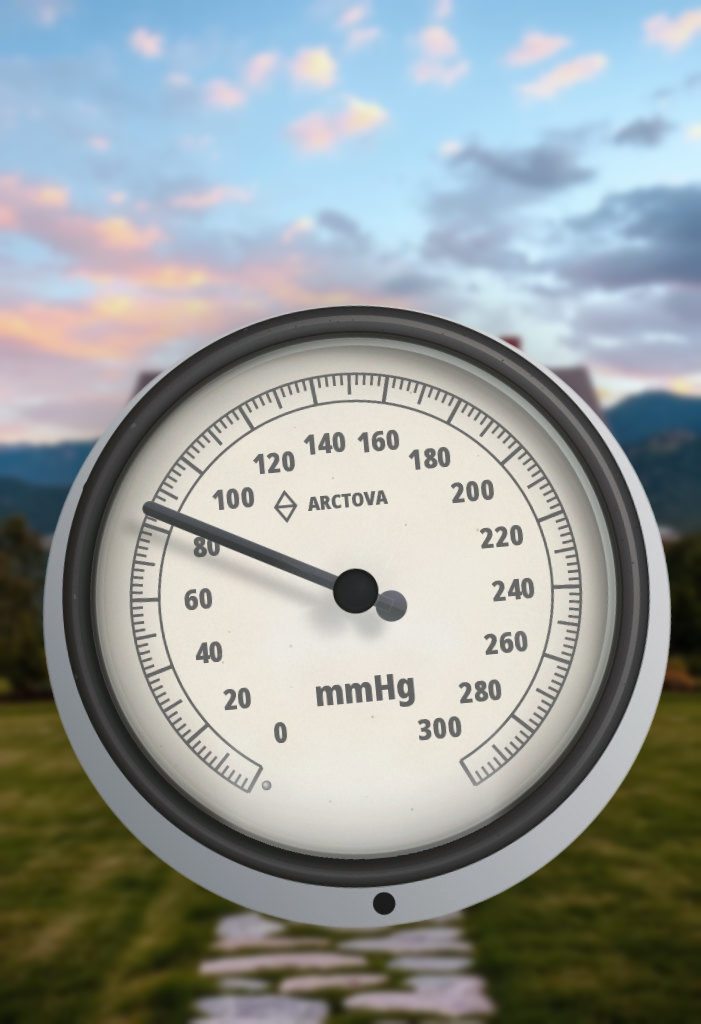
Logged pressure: 84 mmHg
